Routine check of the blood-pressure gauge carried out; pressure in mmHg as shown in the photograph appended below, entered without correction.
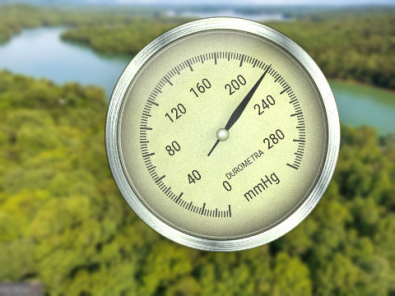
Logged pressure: 220 mmHg
